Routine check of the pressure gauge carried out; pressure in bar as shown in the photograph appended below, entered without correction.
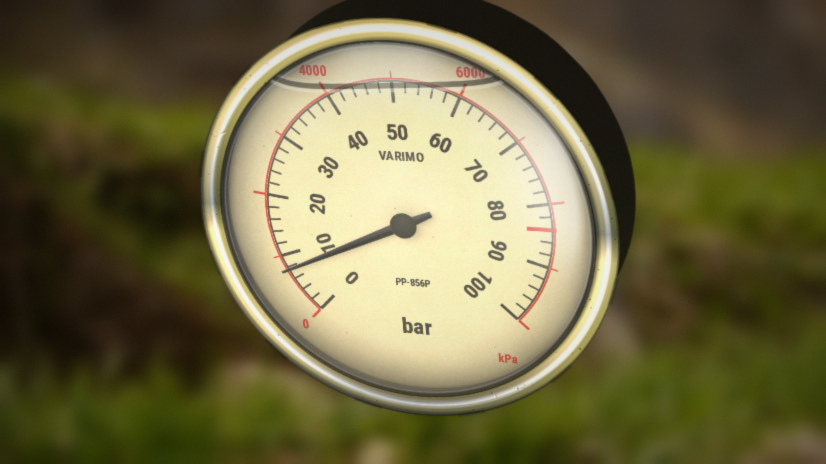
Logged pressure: 8 bar
